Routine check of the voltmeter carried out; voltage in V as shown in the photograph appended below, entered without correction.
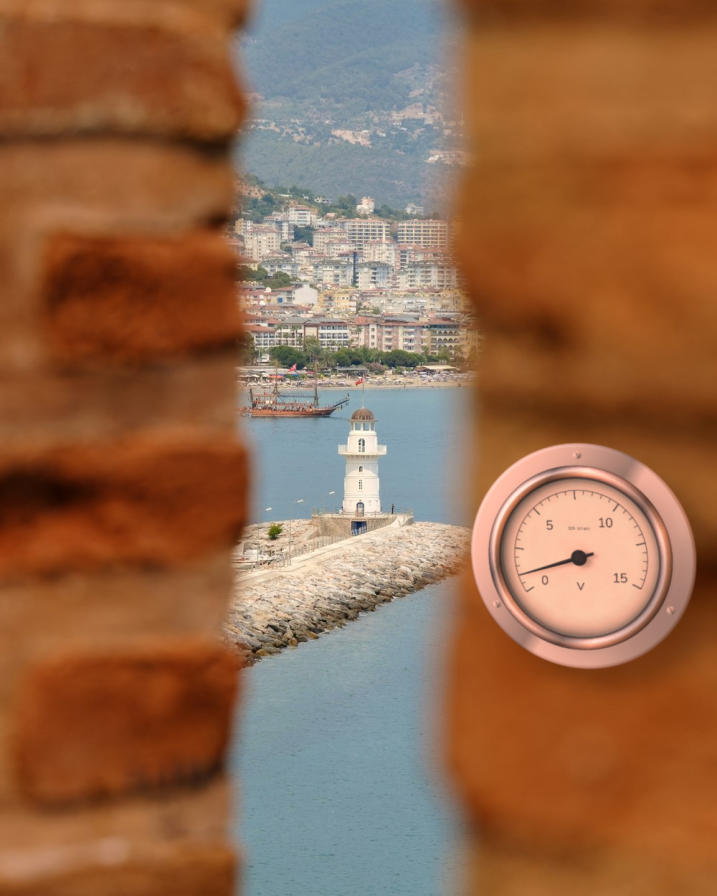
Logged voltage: 1 V
